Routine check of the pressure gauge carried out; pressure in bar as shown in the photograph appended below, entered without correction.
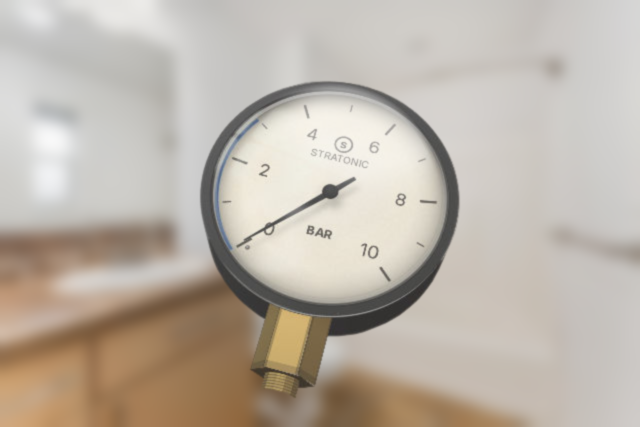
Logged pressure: 0 bar
